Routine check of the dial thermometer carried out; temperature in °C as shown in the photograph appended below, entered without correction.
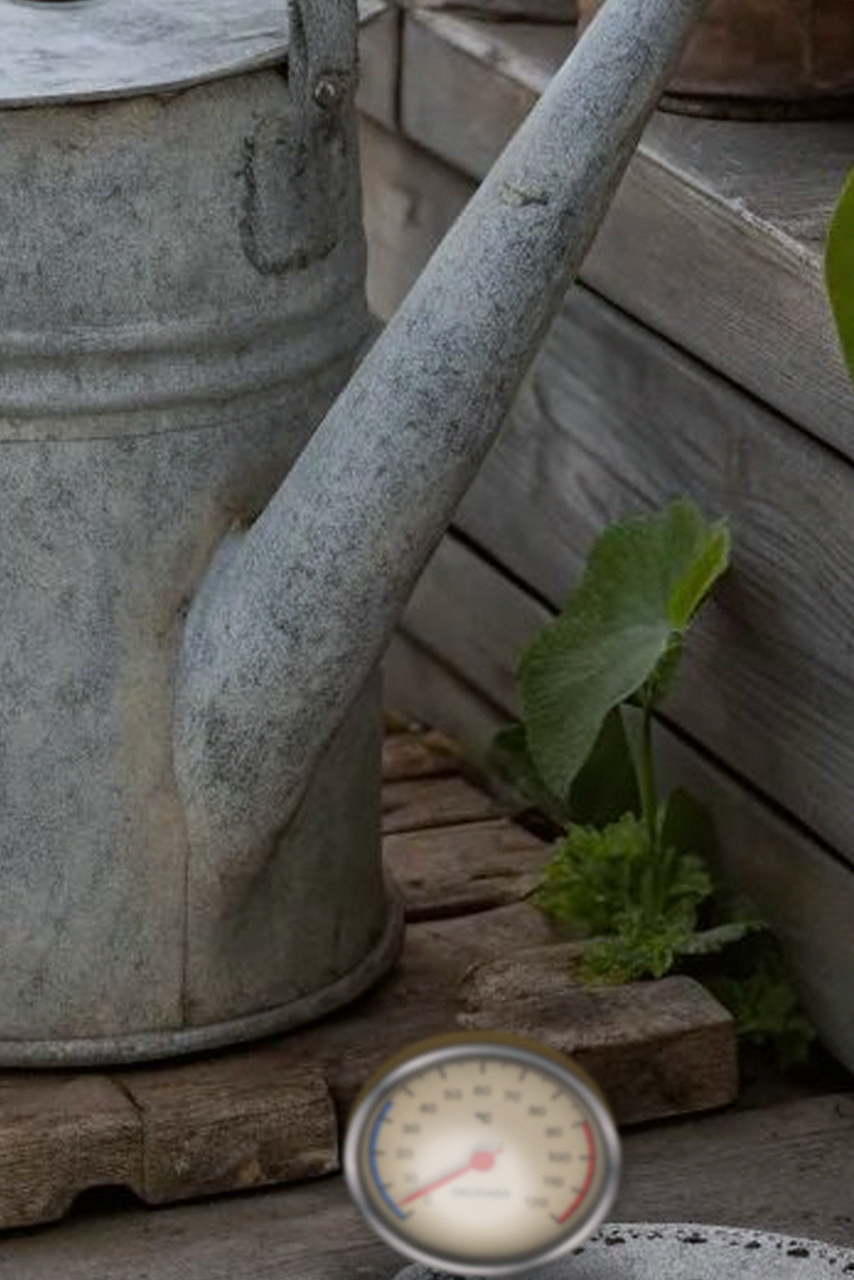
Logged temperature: 5 °C
